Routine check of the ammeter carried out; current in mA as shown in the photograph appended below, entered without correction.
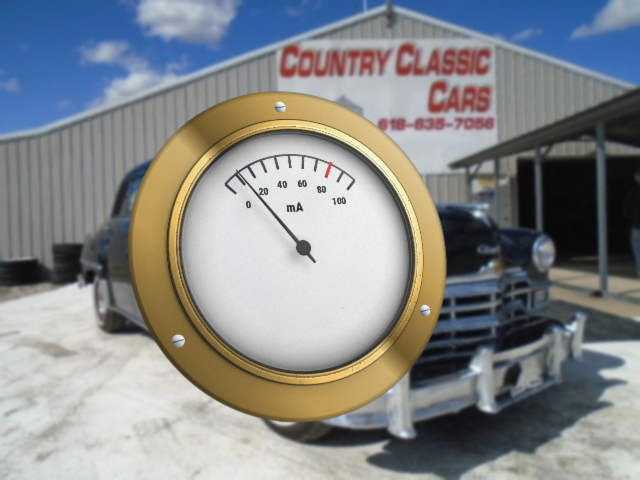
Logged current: 10 mA
